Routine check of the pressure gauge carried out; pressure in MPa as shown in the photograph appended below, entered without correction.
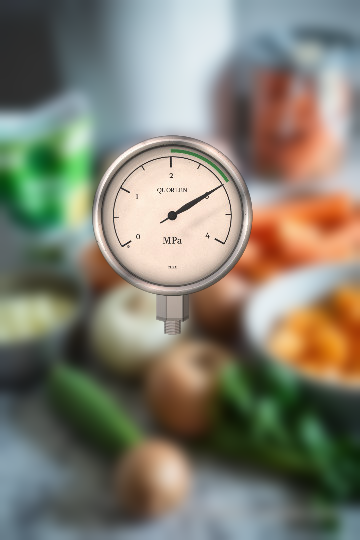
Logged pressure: 3 MPa
